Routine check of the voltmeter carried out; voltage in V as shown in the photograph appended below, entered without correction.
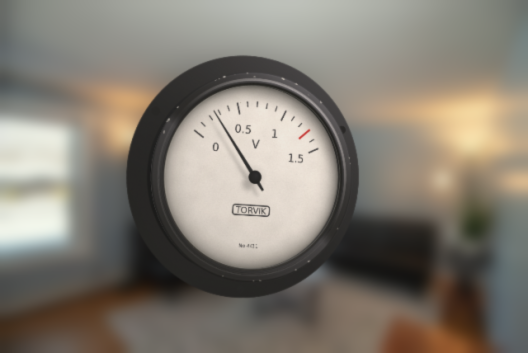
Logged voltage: 0.25 V
